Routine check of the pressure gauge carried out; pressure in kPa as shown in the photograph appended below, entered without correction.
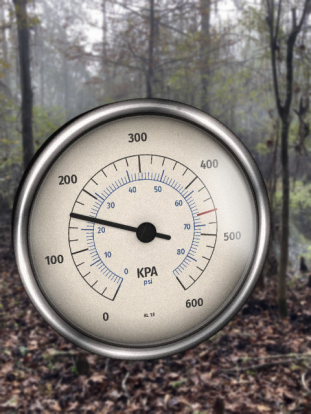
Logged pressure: 160 kPa
